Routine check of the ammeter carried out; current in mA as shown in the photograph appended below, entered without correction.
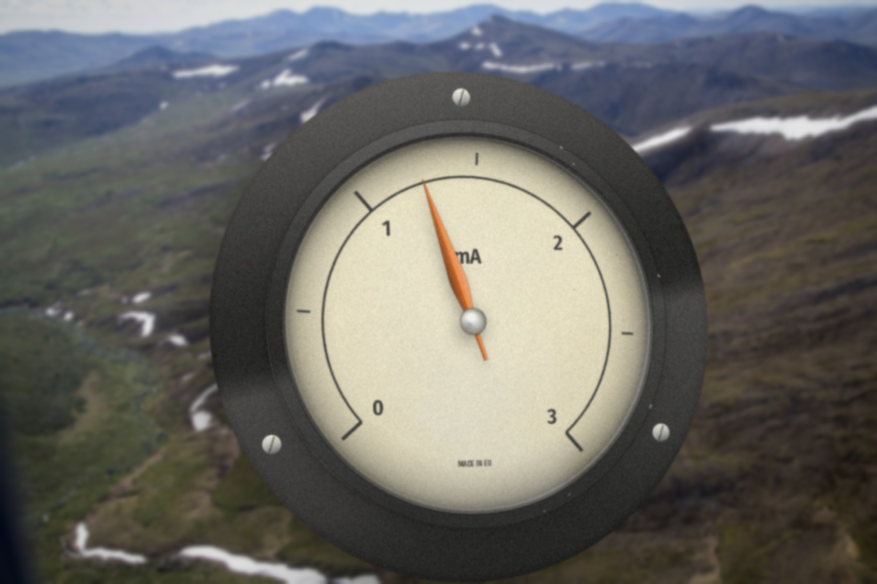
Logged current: 1.25 mA
